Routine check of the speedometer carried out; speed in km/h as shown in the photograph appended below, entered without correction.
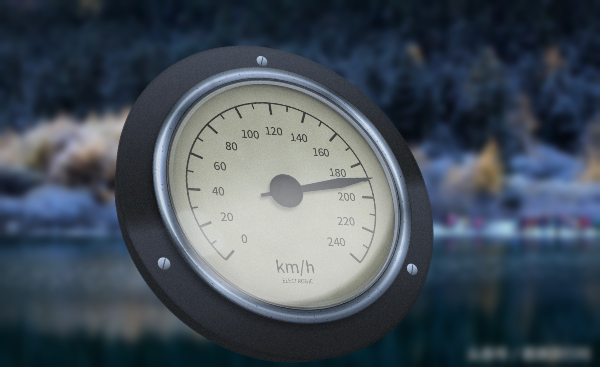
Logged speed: 190 km/h
